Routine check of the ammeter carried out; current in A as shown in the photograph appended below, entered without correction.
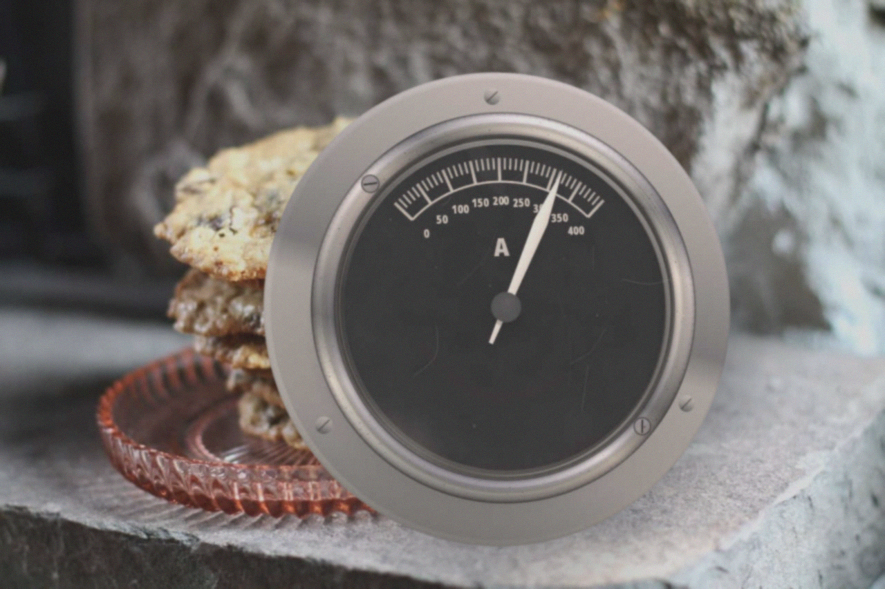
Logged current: 310 A
